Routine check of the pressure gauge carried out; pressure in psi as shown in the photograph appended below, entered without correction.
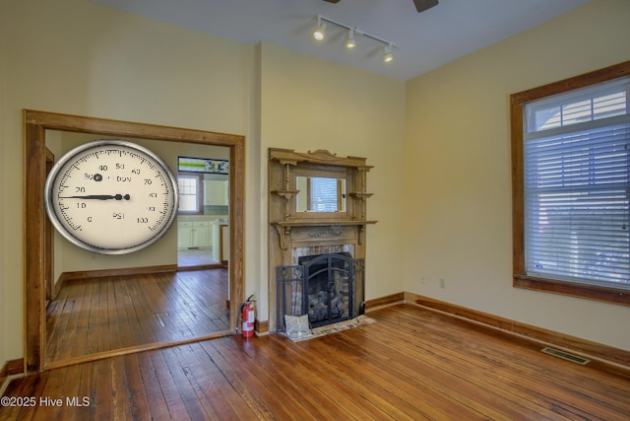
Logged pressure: 15 psi
